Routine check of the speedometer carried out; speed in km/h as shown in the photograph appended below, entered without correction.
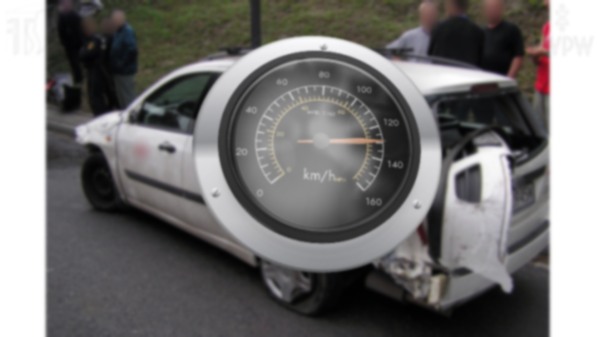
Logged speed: 130 km/h
